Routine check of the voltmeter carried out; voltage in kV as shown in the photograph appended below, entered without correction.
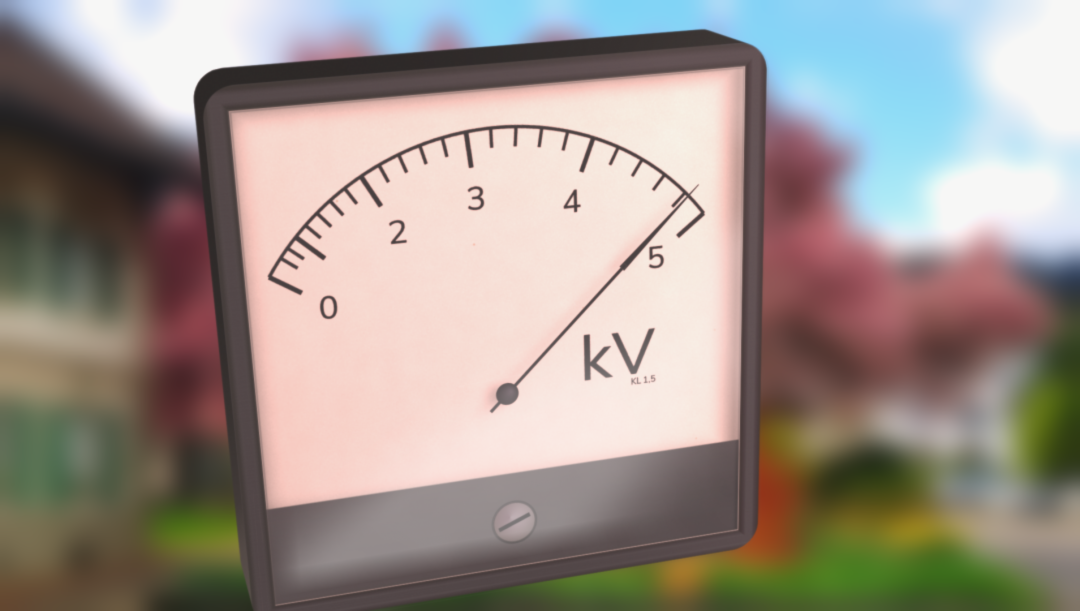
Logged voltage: 4.8 kV
